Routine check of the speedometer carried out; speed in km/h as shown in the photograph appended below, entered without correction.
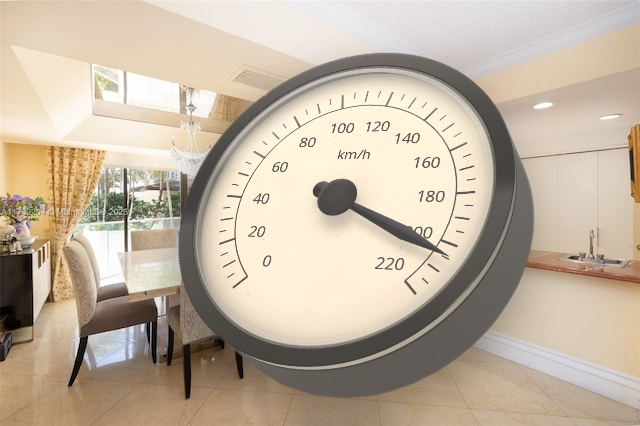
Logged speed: 205 km/h
